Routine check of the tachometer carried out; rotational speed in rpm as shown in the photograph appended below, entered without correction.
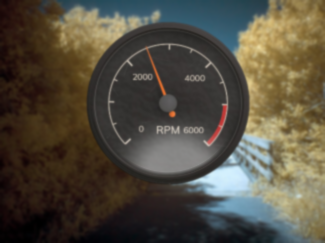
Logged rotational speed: 2500 rpm
